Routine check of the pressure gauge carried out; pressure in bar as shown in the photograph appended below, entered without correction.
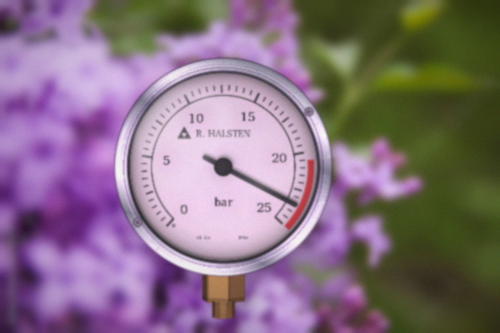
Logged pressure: 23.5 bar
